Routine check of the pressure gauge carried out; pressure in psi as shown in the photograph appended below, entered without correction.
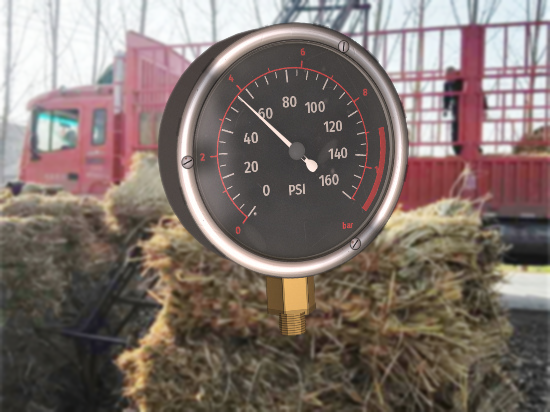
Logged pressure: 55 psi
